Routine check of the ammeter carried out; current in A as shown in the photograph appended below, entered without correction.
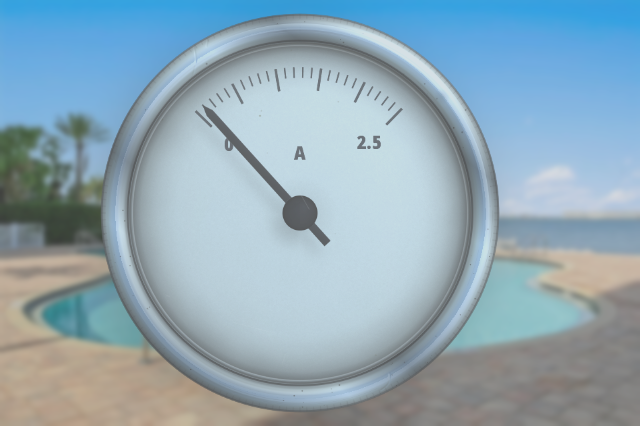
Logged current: 0.1 A
